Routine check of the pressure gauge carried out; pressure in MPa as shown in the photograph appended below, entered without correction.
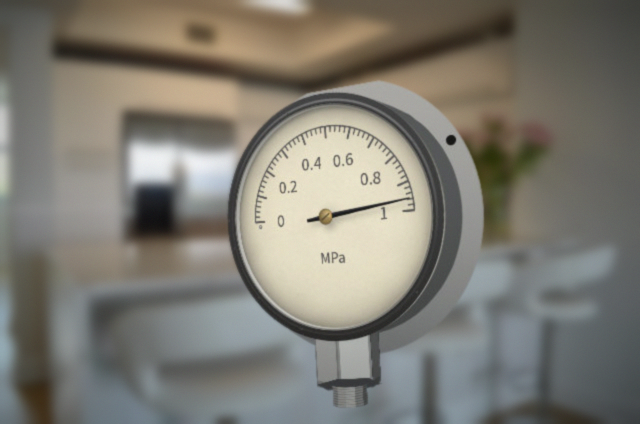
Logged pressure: 0.96 MPa
